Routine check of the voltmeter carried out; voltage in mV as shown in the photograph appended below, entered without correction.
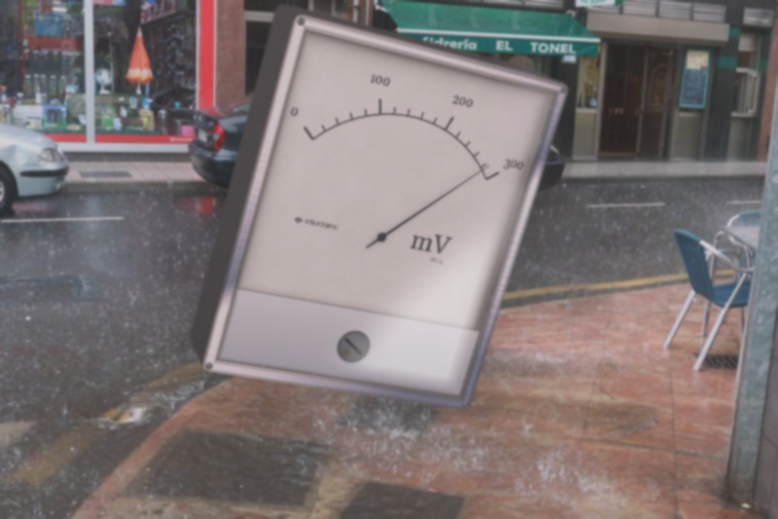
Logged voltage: 280 mV
